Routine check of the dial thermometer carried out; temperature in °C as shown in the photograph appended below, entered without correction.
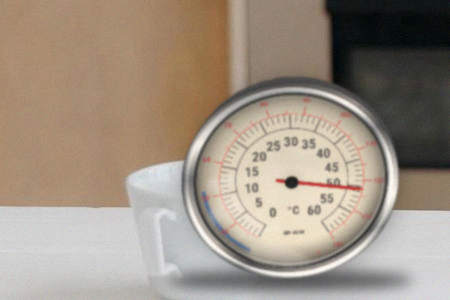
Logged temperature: 50 °C
